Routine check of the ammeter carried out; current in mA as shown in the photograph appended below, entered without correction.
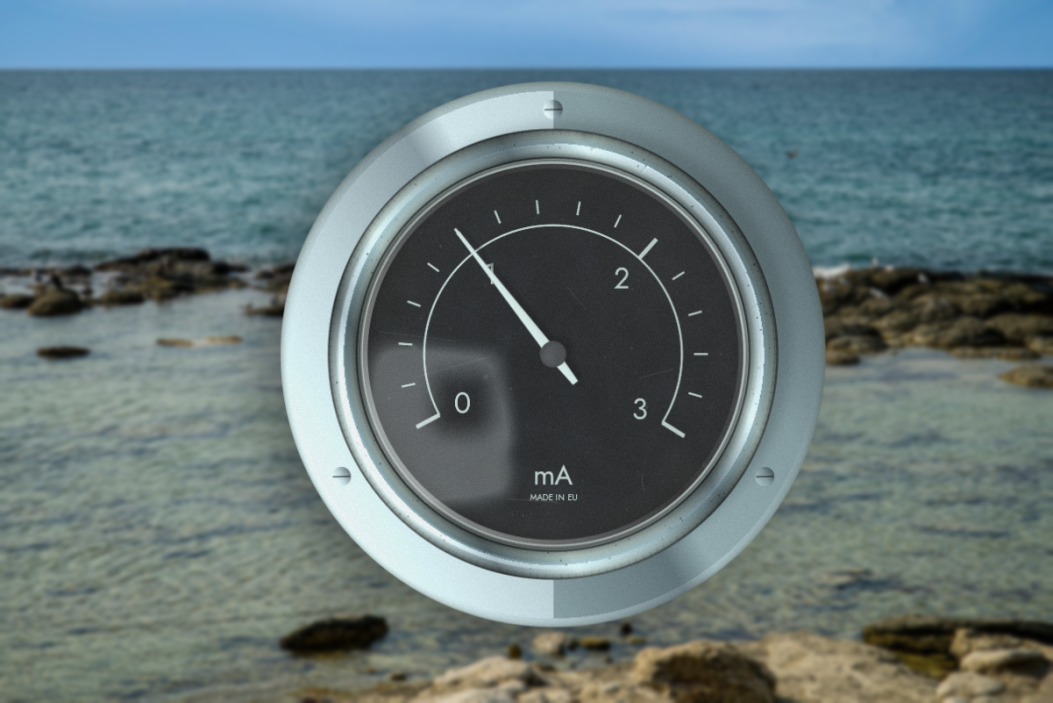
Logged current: 1 mA
